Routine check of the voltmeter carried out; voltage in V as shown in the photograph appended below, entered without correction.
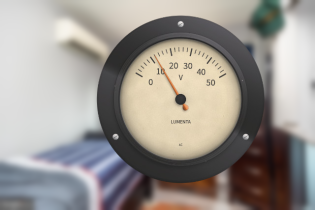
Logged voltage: 12 V
